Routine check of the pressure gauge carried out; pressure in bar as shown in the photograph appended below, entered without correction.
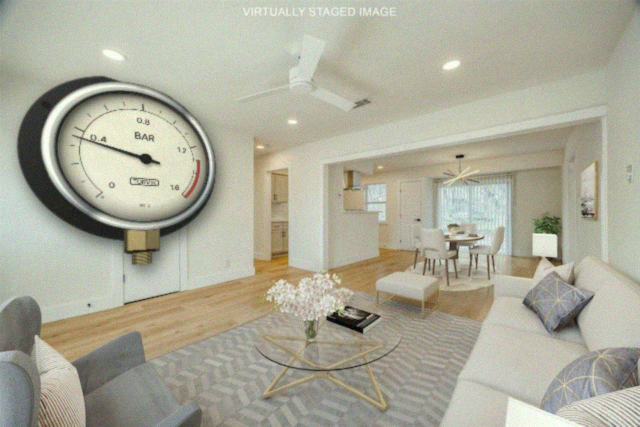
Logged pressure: 0.35 bar
